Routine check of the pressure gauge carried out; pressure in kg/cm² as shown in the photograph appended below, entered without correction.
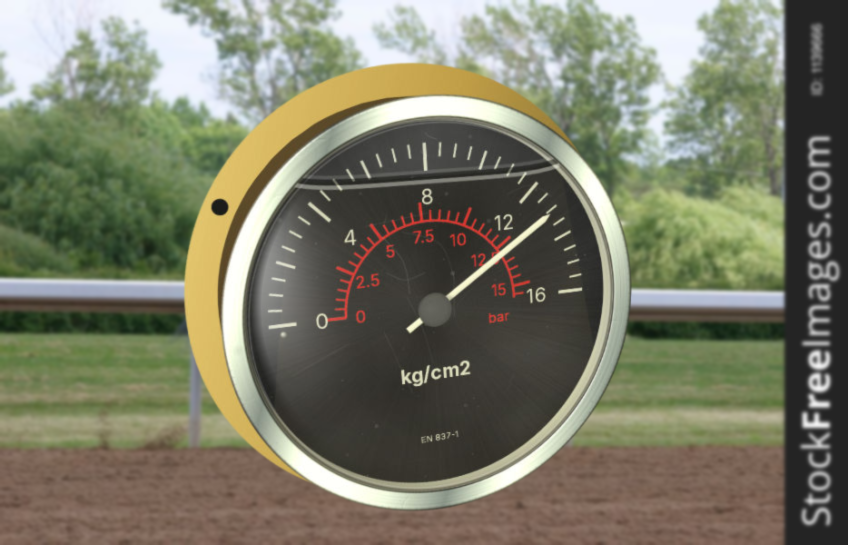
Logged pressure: 13 kg/cm²
